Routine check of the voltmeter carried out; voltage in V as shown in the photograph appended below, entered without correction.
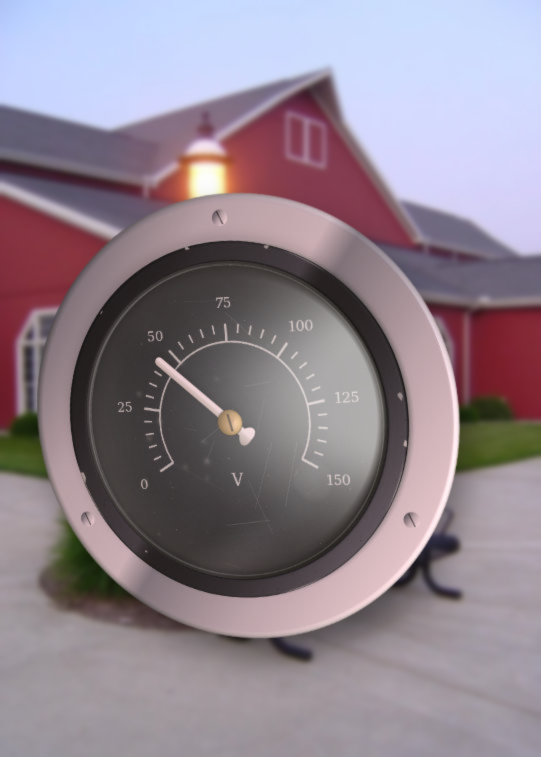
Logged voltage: 45 V
